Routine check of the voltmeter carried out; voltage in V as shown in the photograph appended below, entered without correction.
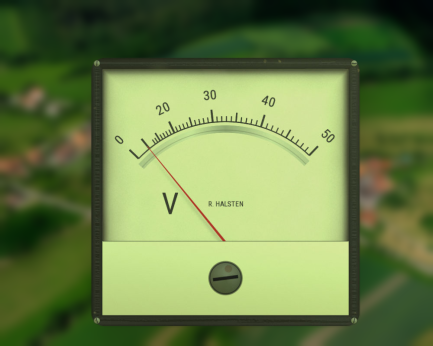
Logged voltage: 10 V
